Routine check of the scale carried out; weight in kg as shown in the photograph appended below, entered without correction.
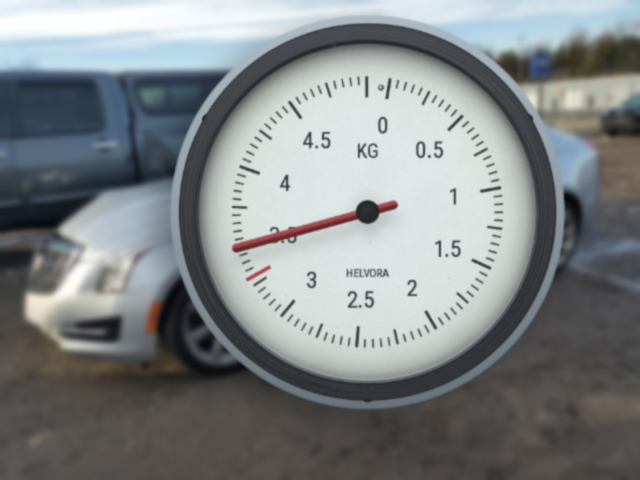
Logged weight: 3.5 kg
